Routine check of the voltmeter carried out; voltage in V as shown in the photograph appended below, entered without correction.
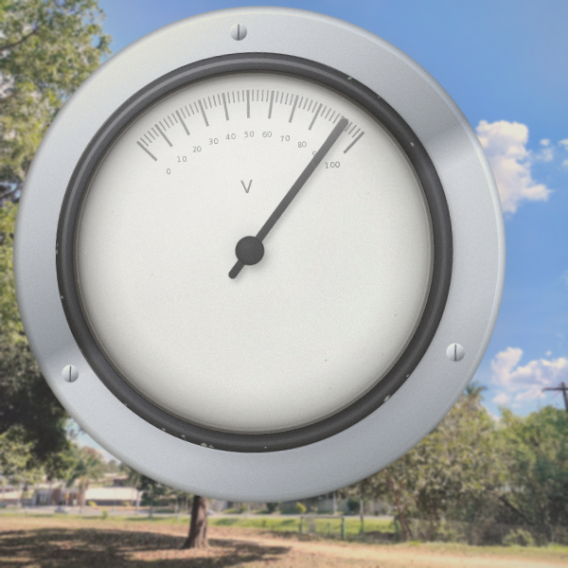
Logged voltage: 92 V
